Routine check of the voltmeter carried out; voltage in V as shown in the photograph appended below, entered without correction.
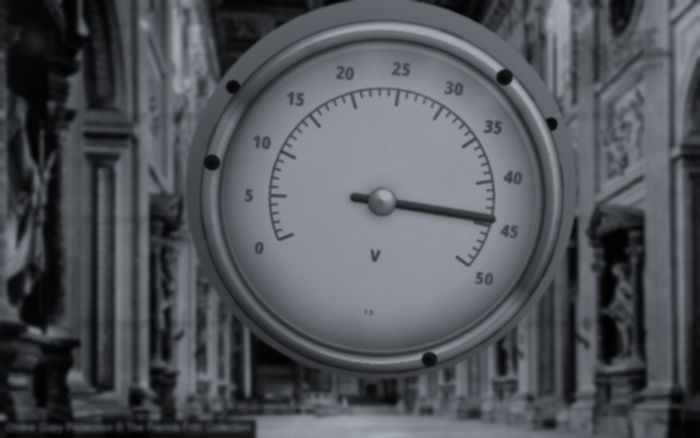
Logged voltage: 44 V
